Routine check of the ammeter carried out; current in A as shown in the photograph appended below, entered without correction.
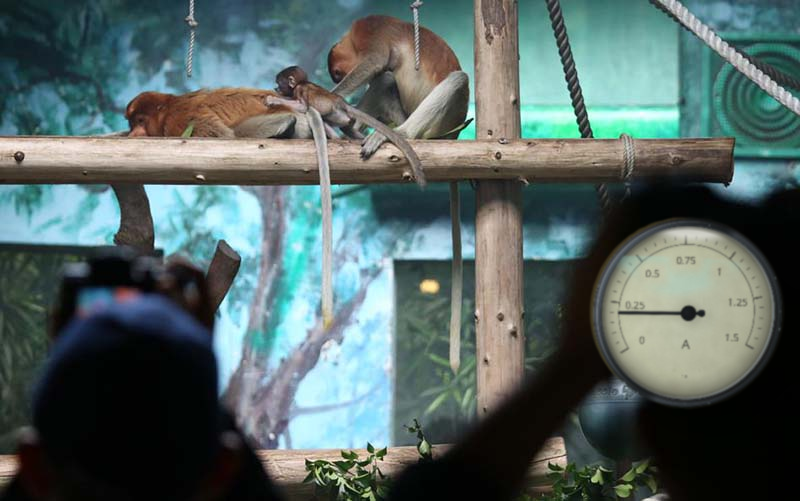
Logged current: 0.2 A
